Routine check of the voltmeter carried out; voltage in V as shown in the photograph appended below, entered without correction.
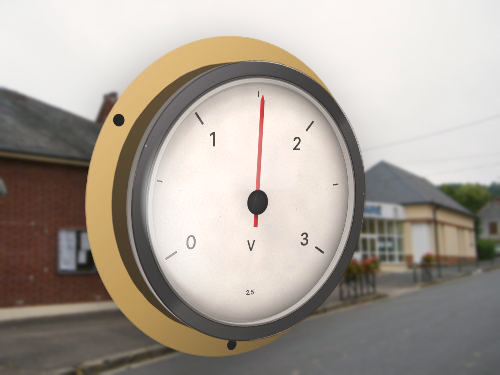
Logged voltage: 1.5 V
